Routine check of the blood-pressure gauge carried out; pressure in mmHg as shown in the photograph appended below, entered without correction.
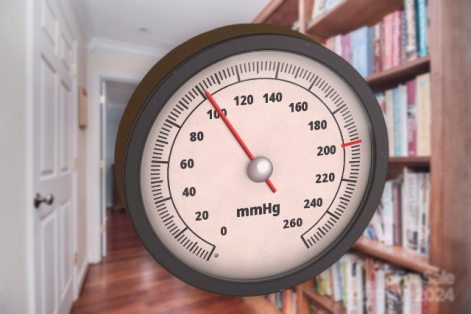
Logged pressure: 102 mmHg
